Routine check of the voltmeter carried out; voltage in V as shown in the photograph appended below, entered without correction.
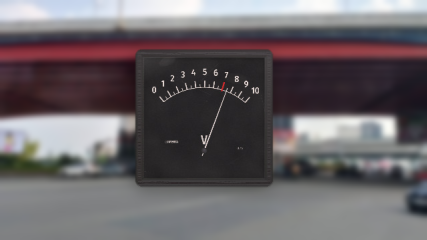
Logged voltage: 7.5 V
